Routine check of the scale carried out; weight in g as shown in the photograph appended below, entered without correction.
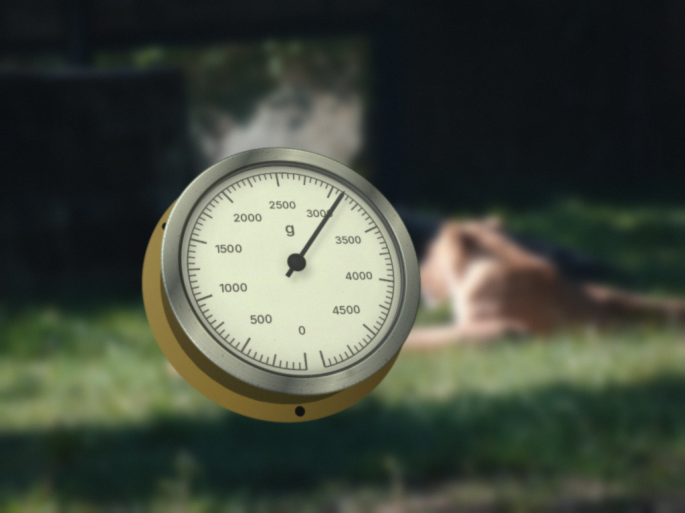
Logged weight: 3100 g
